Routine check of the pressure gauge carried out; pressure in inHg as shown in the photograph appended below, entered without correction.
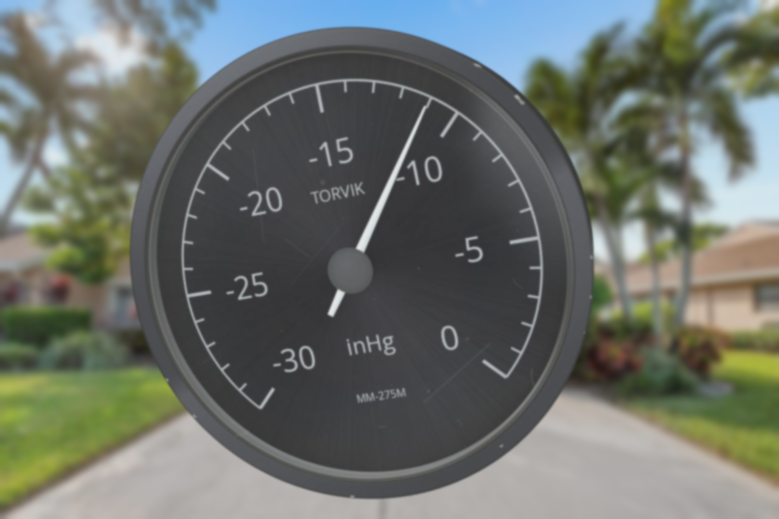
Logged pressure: -11 inHg
